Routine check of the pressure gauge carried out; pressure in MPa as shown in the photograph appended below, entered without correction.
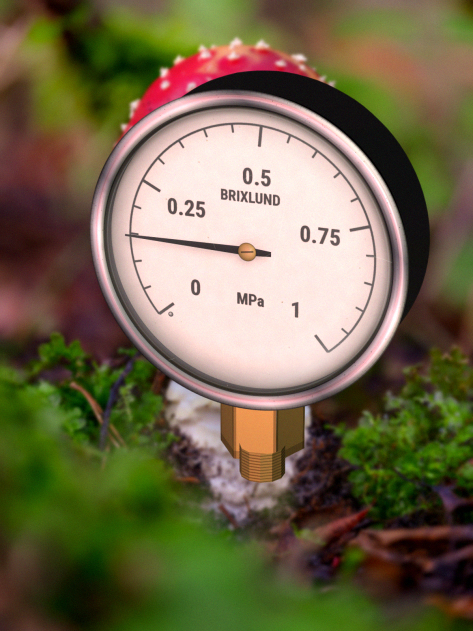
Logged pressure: 0.15 MPa
